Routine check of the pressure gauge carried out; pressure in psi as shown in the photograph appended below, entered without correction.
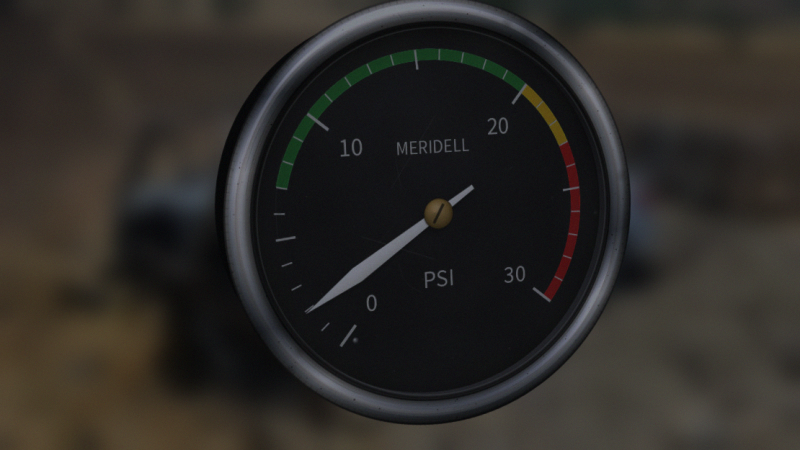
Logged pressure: 2 psi
